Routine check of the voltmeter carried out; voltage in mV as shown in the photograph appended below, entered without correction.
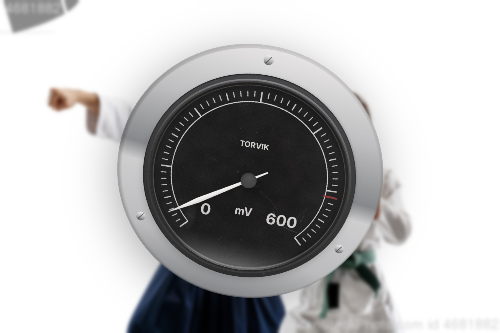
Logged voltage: 30 mV
